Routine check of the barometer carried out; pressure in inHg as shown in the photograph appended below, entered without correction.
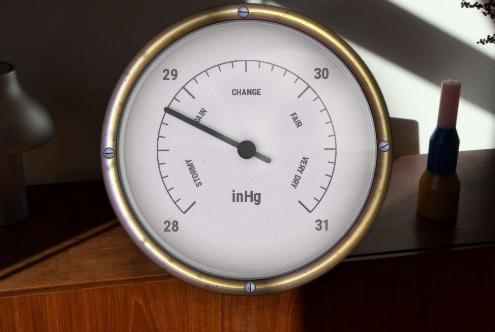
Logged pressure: 28.8 inHg
